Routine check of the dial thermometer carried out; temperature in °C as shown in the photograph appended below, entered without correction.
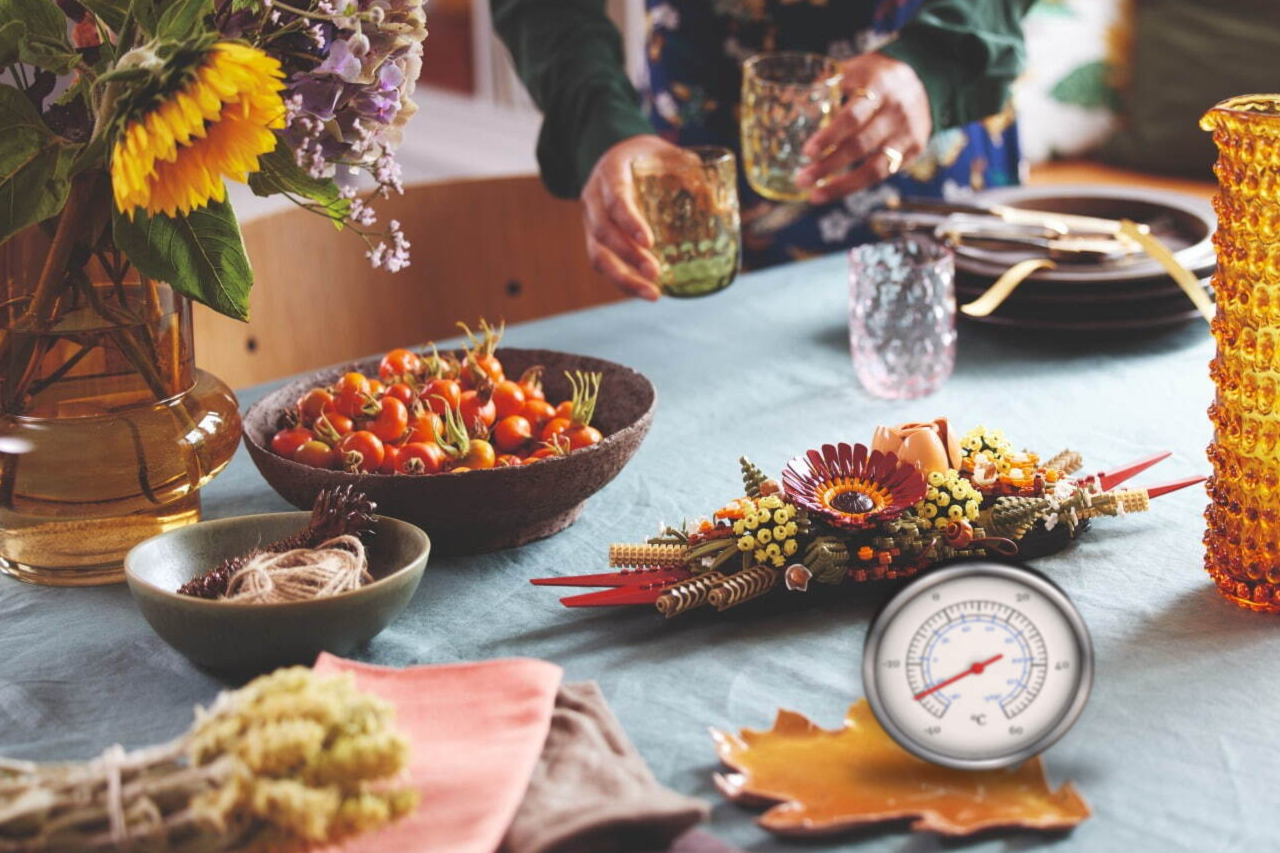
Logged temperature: -30 °C
